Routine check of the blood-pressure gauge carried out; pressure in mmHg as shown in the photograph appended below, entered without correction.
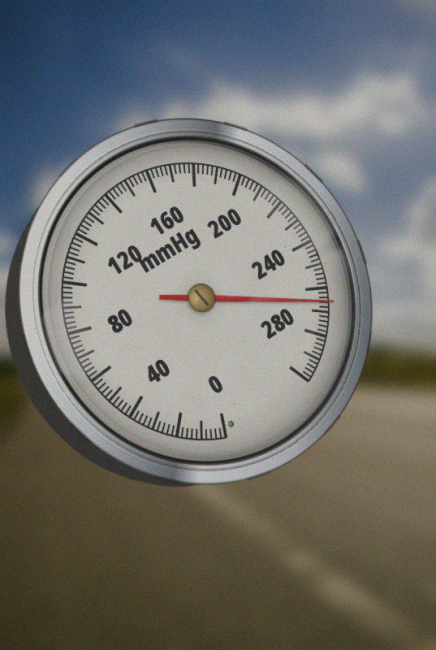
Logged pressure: 266 mmHg
